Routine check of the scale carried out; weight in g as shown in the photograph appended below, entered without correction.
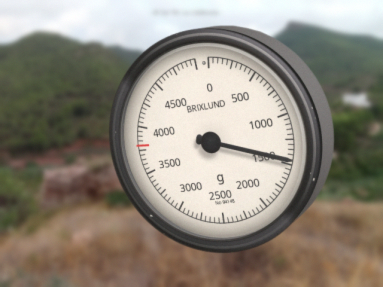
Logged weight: 1450 g
